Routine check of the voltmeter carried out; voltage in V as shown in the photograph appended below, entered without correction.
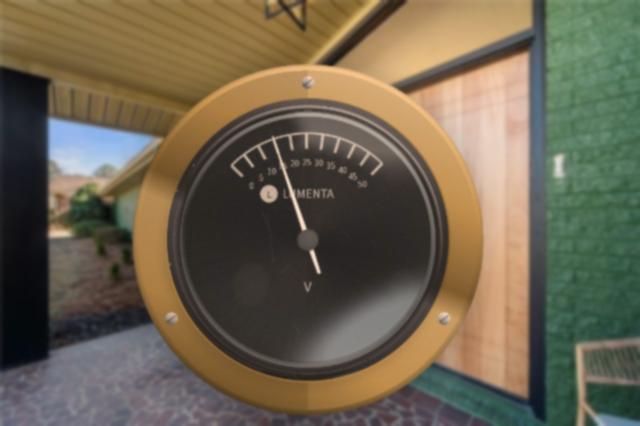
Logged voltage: 15 V
